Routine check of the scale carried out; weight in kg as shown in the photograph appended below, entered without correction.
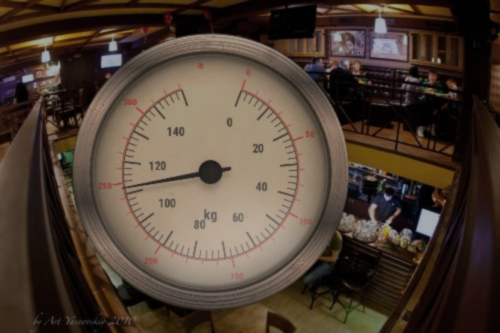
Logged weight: 112 kg
